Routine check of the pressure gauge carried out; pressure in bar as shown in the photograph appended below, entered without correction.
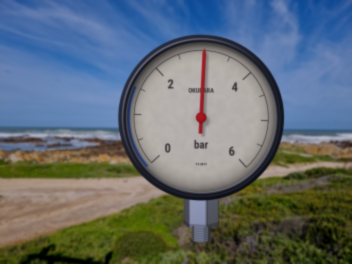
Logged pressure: 3 bar
